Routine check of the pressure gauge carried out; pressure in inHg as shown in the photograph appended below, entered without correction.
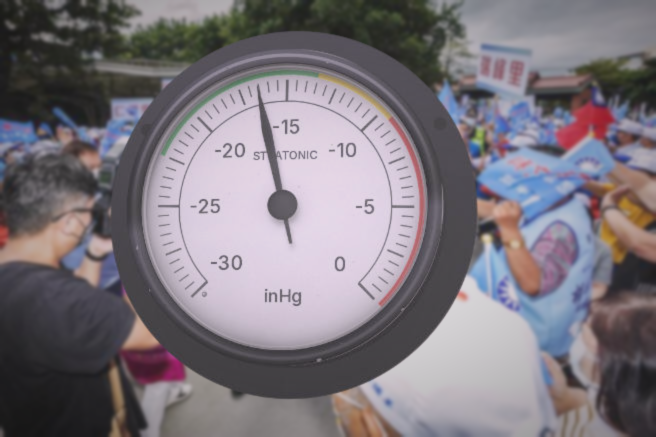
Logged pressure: -16.5 inHg
